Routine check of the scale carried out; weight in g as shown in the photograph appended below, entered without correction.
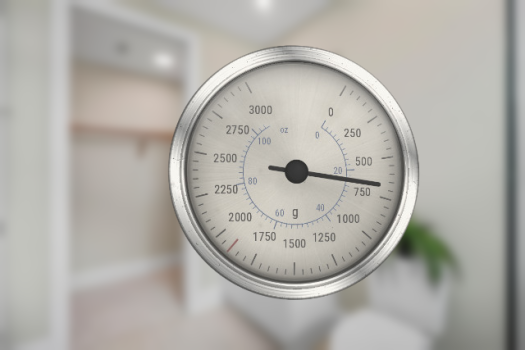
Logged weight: 675 g
